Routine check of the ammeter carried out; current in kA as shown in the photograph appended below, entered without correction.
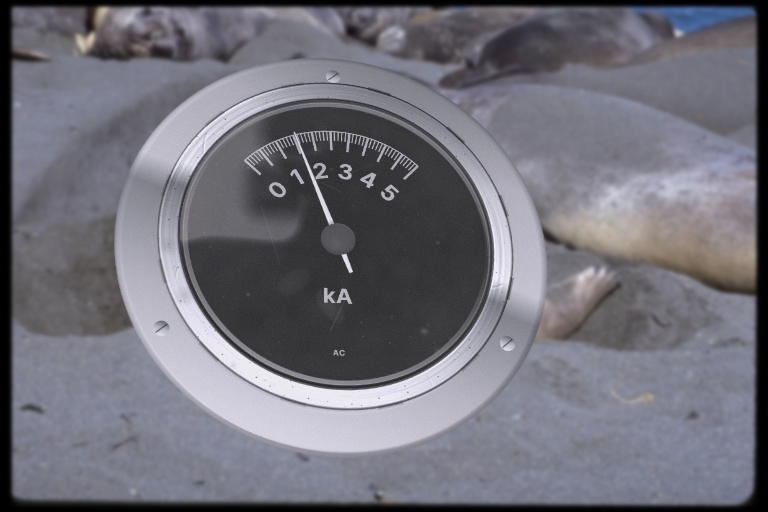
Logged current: 1.5 kA
